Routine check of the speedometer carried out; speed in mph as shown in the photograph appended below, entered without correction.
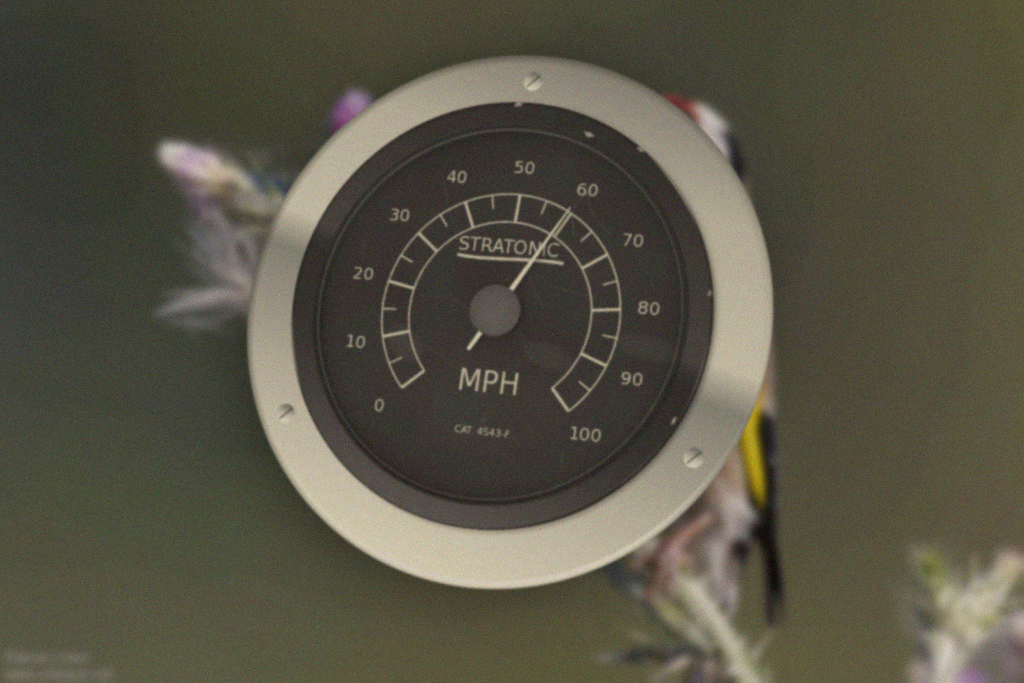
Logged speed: 60 mph
